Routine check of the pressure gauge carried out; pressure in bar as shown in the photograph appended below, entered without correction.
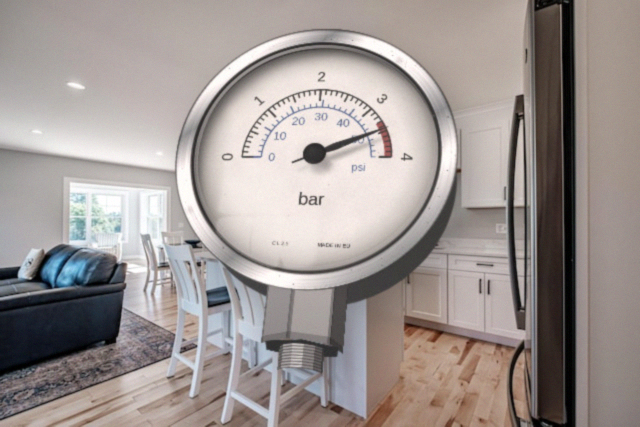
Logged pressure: 3.5 bar
